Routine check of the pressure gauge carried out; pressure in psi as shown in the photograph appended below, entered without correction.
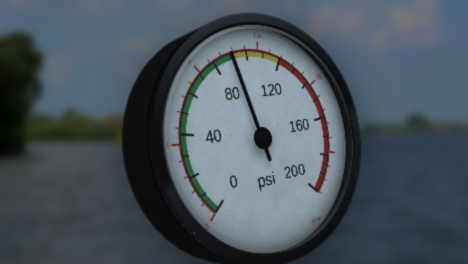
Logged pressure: 90 psi
